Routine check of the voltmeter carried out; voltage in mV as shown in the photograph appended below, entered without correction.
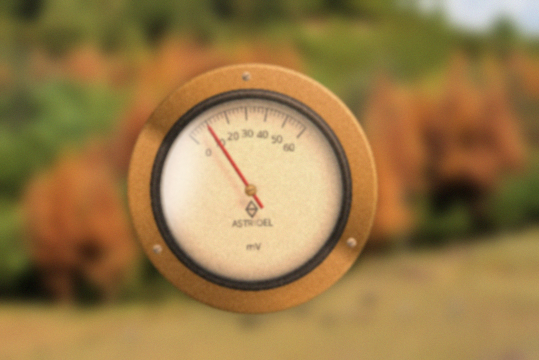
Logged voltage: 10 mV
